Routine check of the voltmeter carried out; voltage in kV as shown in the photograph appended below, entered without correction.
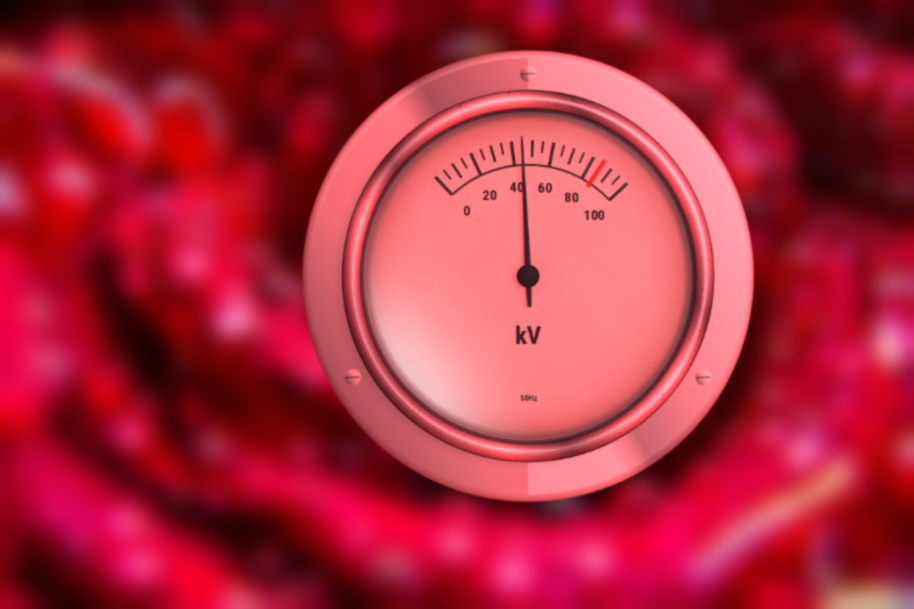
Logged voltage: 45 kV
